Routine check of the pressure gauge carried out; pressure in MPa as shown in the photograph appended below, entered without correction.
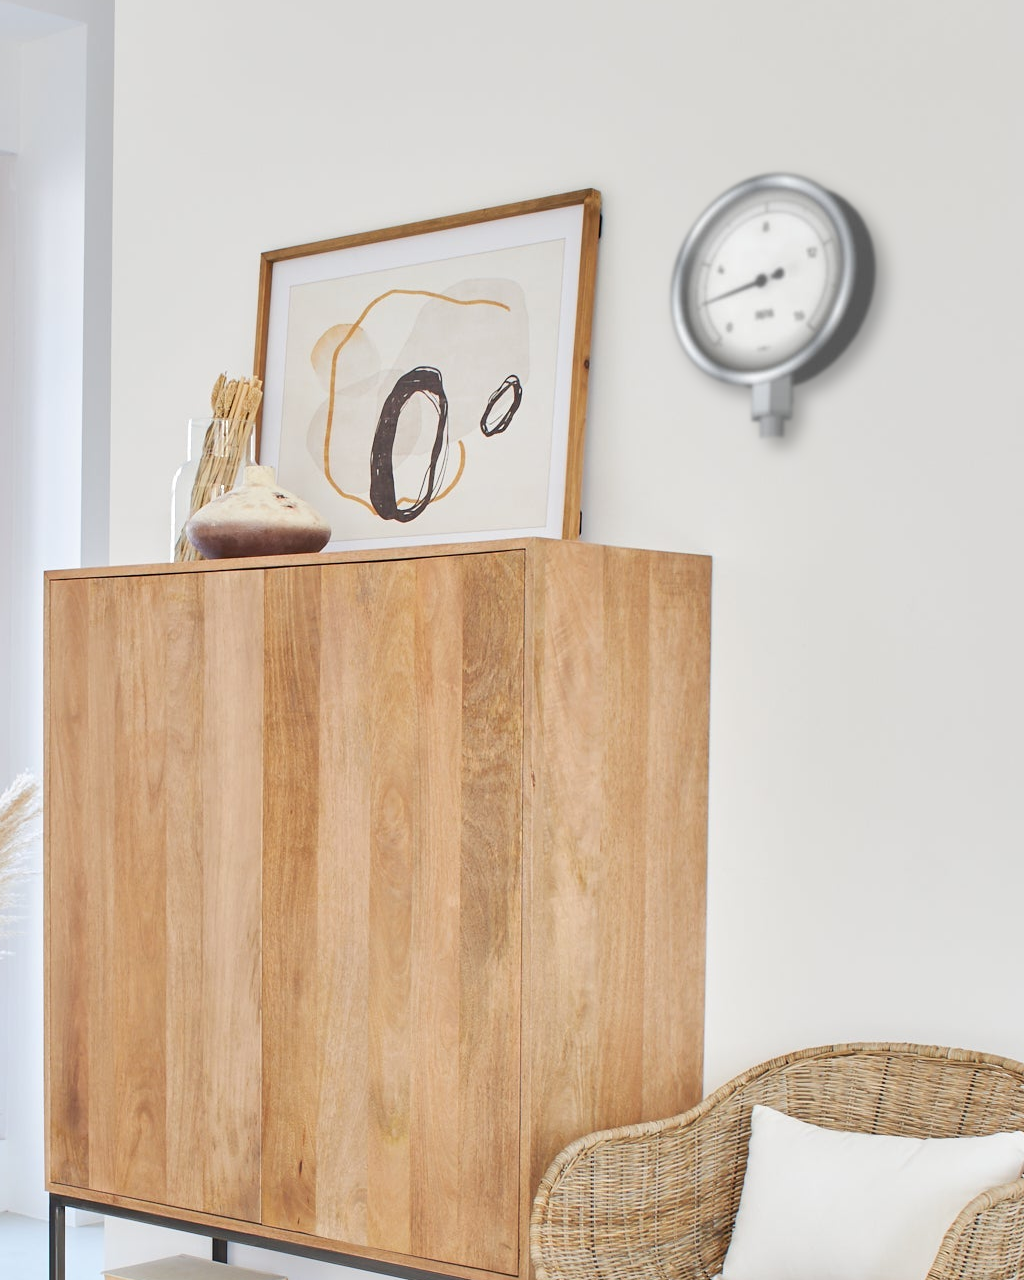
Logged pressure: 2 MPa
